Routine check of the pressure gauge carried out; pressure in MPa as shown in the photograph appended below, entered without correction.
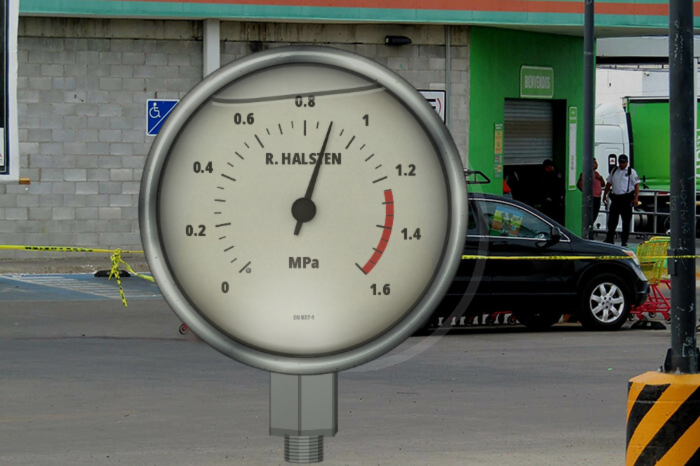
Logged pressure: 0.9 MPa
